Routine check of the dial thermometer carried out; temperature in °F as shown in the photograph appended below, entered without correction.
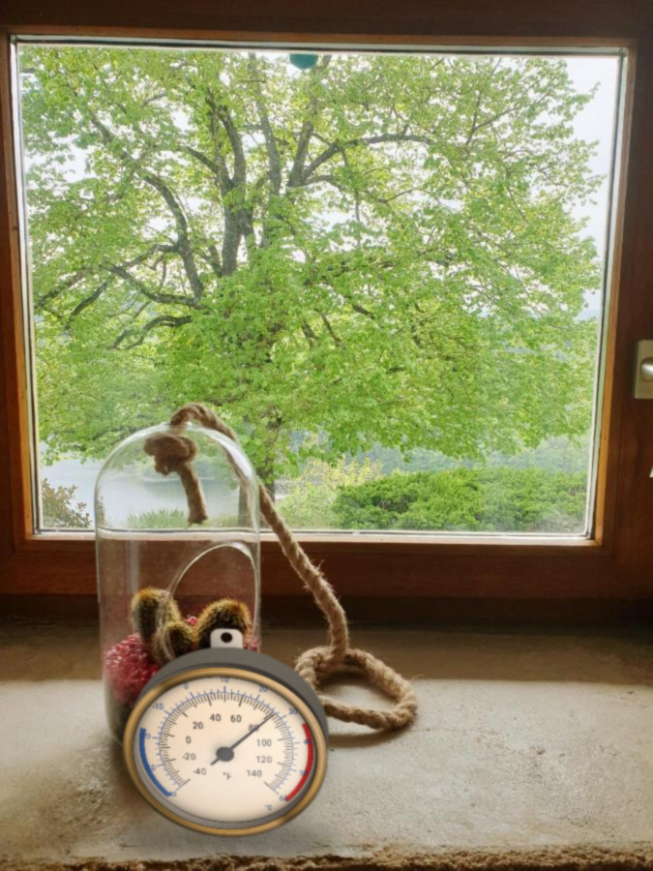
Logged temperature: 80 °F
